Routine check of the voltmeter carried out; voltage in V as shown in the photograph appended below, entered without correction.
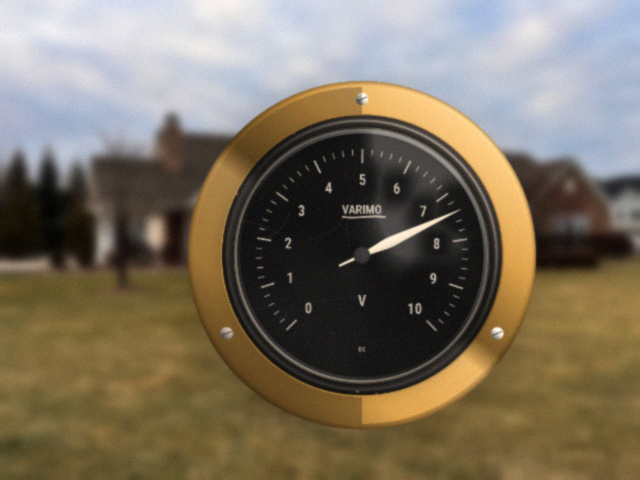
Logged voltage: 7.4 V
